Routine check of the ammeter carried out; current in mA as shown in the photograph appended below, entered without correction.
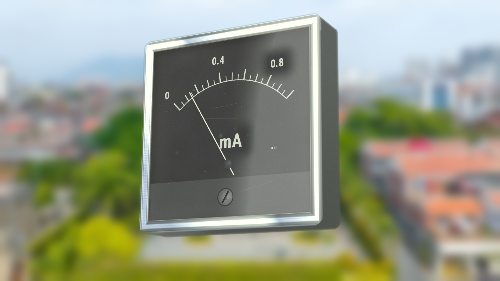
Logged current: 0.15 mA
